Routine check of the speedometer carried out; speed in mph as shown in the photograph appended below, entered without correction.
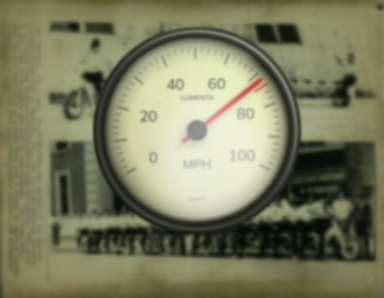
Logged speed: 72 mph
